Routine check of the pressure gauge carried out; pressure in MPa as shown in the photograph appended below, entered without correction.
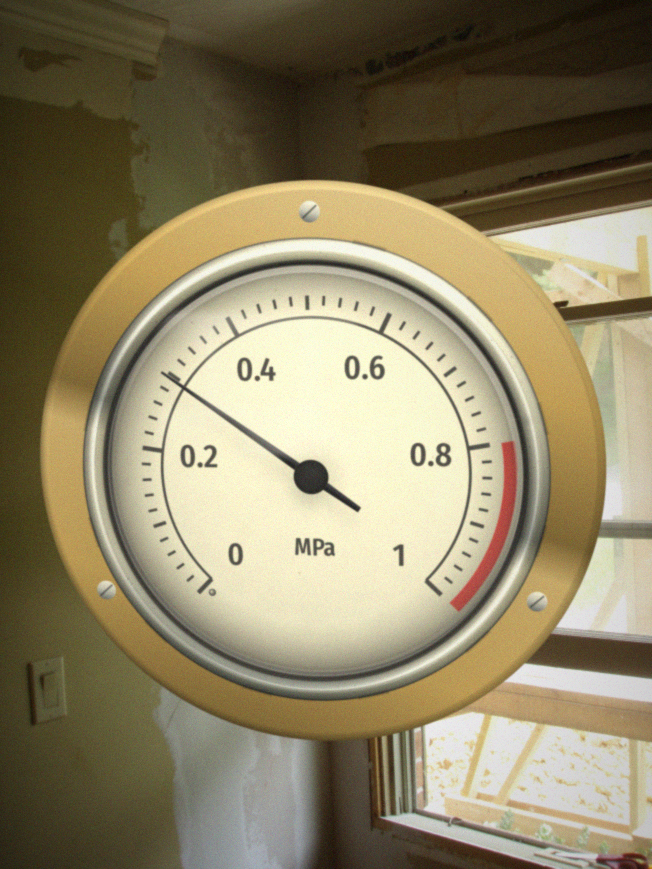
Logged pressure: 0.3 MPa
